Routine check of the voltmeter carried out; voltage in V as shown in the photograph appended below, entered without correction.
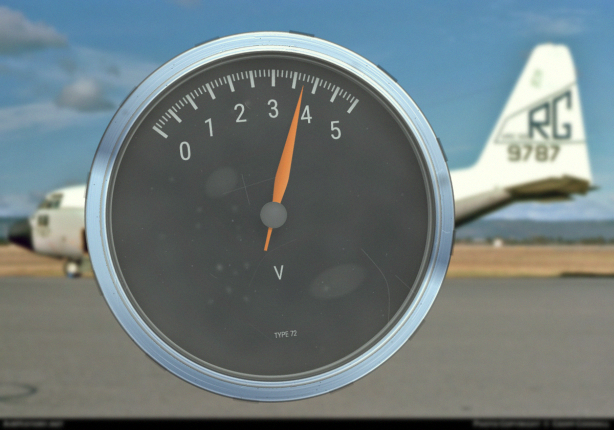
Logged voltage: 3.7 V
